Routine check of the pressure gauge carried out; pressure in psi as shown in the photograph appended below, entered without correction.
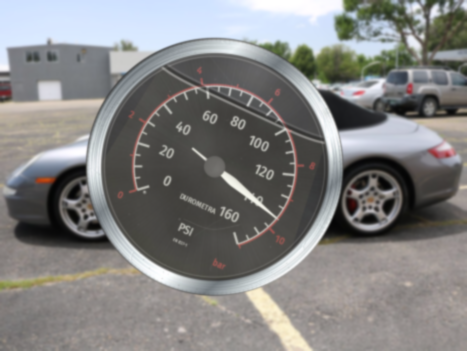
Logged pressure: 140 psi
